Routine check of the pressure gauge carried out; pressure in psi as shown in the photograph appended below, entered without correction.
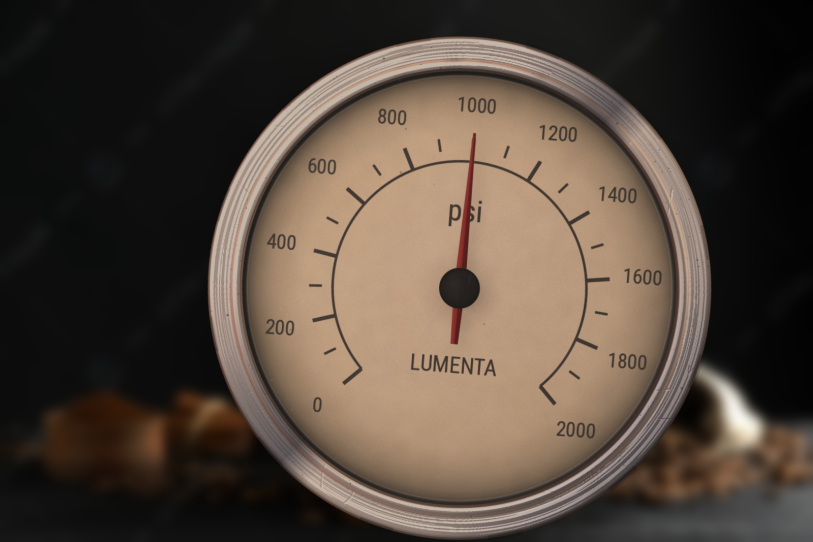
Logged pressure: 1000 psi
